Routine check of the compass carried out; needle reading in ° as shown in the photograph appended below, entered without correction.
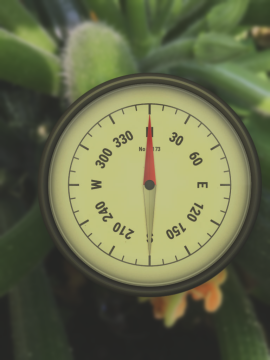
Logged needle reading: 0 °
